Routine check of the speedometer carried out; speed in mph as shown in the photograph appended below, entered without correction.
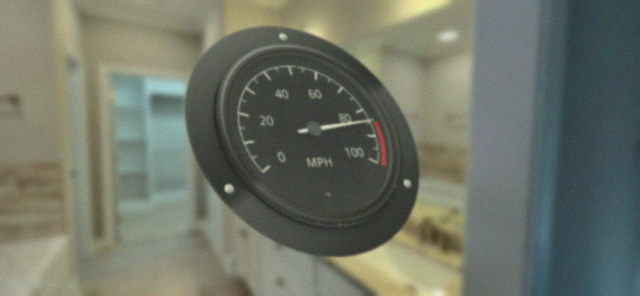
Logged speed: 85 mph
